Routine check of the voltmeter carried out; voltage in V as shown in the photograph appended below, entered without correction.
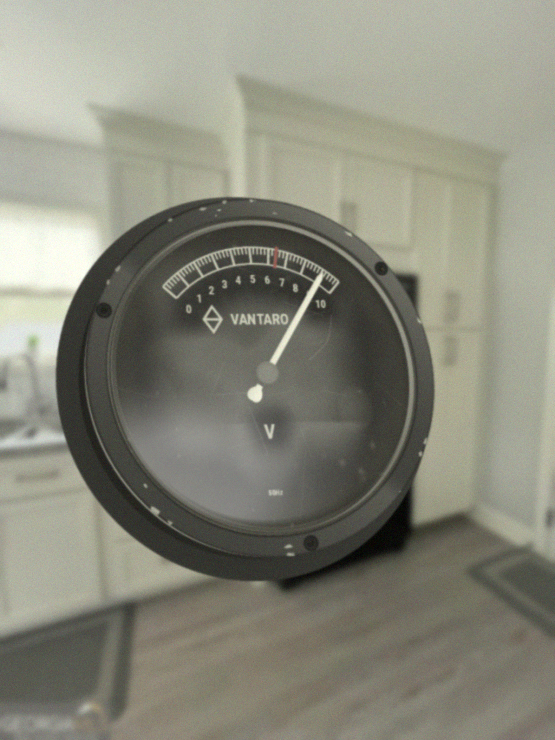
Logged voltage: 9 V
